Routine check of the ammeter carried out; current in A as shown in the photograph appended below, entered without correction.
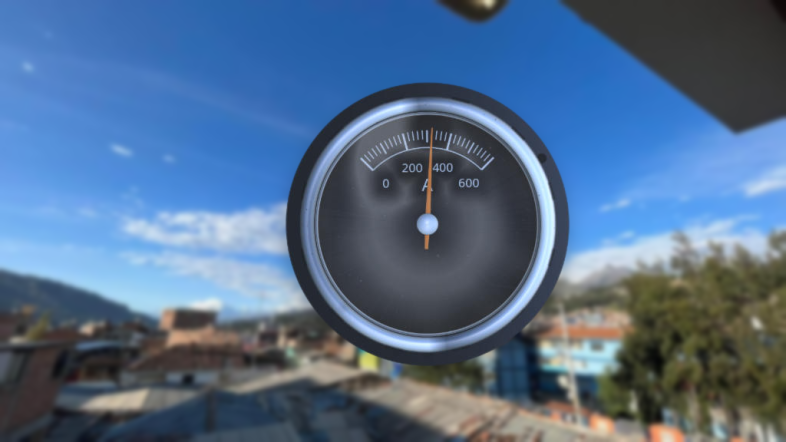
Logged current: 320 A
